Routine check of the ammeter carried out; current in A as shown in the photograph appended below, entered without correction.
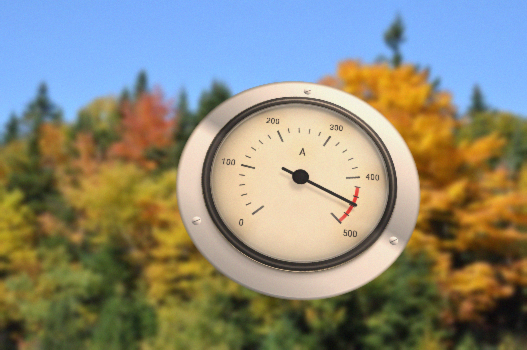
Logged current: 460 A
